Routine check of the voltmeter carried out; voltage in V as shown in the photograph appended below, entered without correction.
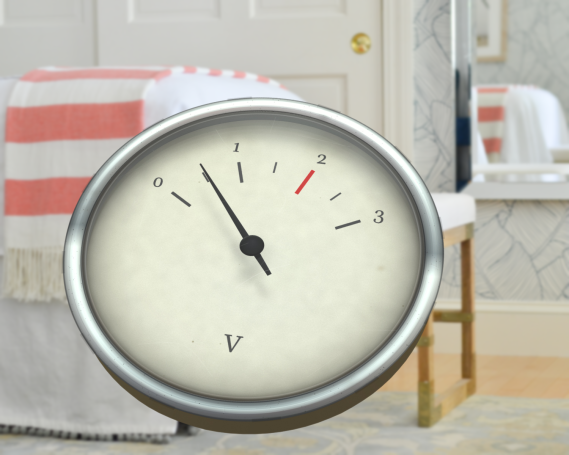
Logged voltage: 0.5 V
